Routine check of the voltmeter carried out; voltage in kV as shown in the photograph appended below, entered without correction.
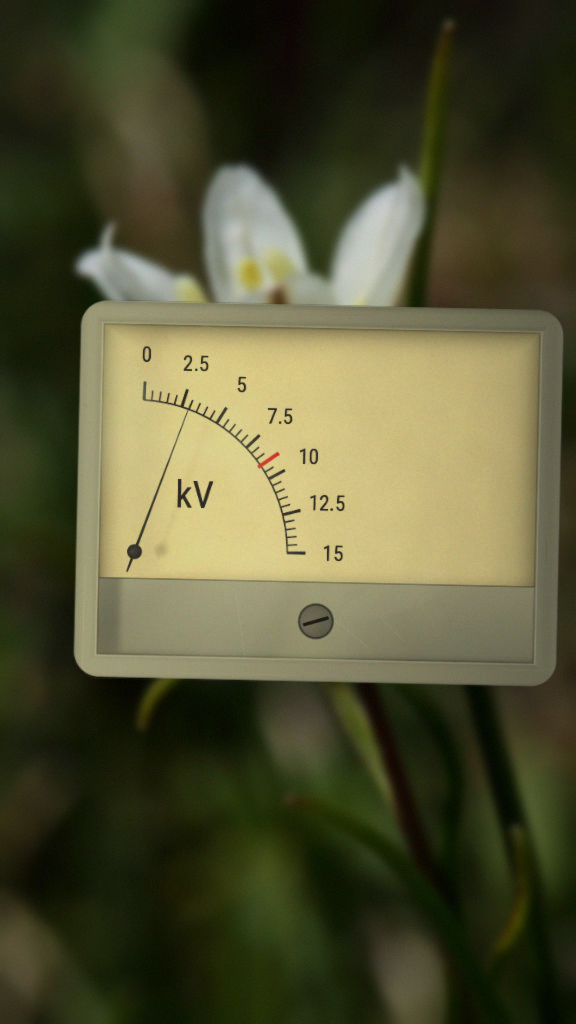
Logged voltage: 3 kV
